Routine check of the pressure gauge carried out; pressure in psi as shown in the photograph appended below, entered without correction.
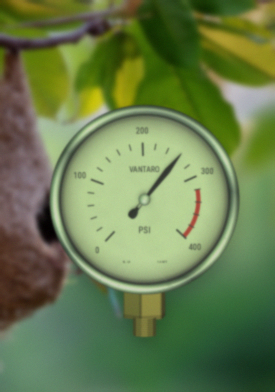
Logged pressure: 260 psi
